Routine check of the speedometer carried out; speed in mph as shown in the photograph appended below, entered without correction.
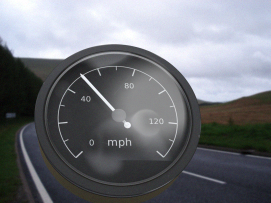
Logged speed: 50 mph
